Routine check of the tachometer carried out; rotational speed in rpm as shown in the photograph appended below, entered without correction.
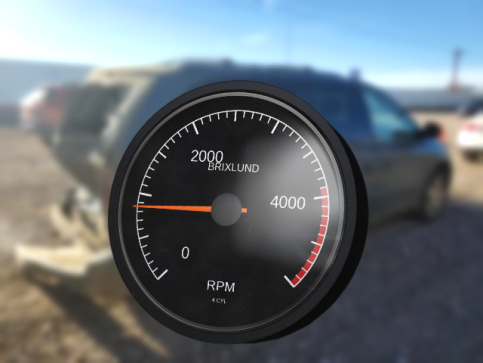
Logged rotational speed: 850 rpm
